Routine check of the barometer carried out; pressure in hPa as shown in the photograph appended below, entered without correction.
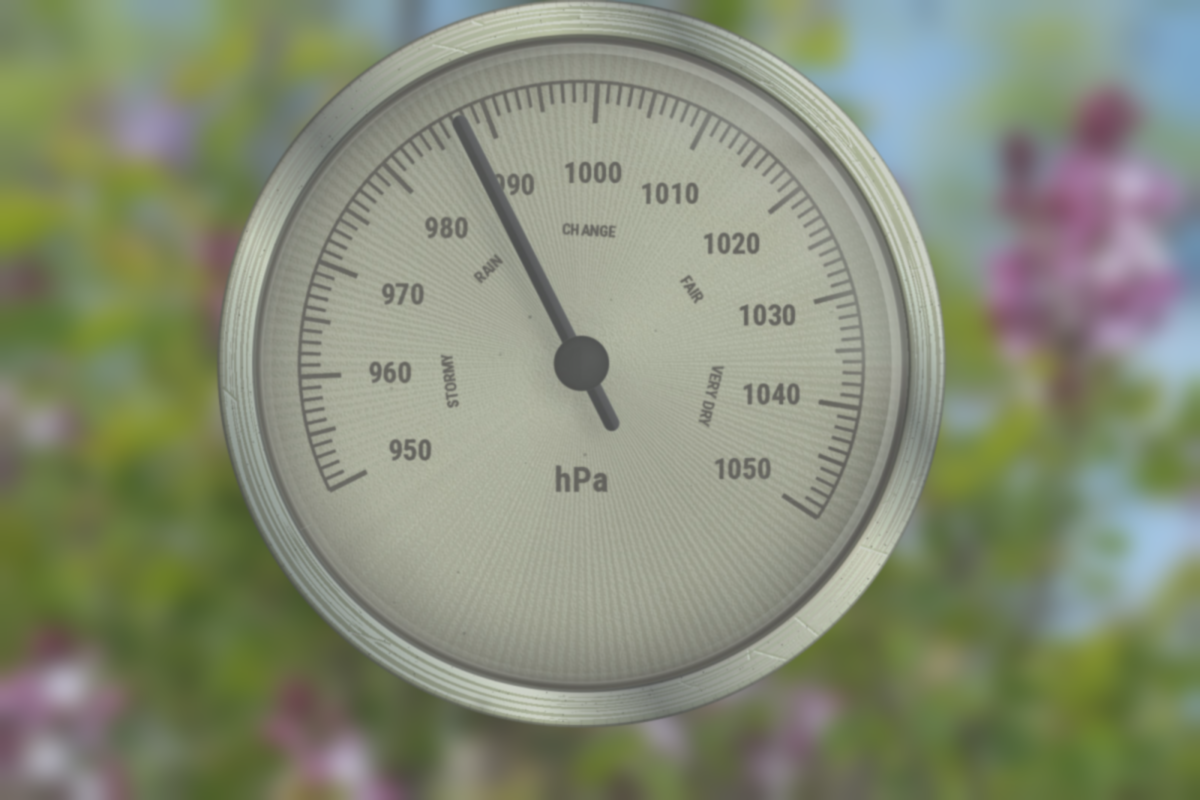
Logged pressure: 987.5 hPa
